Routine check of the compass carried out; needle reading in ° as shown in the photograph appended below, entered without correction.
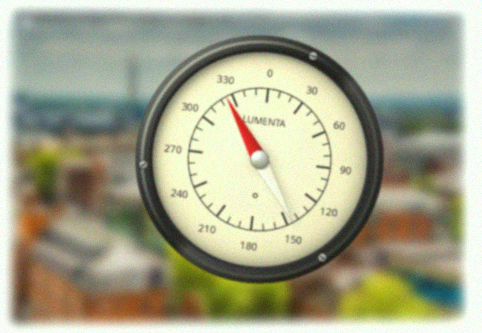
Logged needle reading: 325 °
